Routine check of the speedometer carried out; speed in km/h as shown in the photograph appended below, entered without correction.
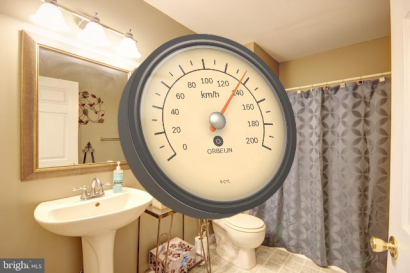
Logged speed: 135 km/h
